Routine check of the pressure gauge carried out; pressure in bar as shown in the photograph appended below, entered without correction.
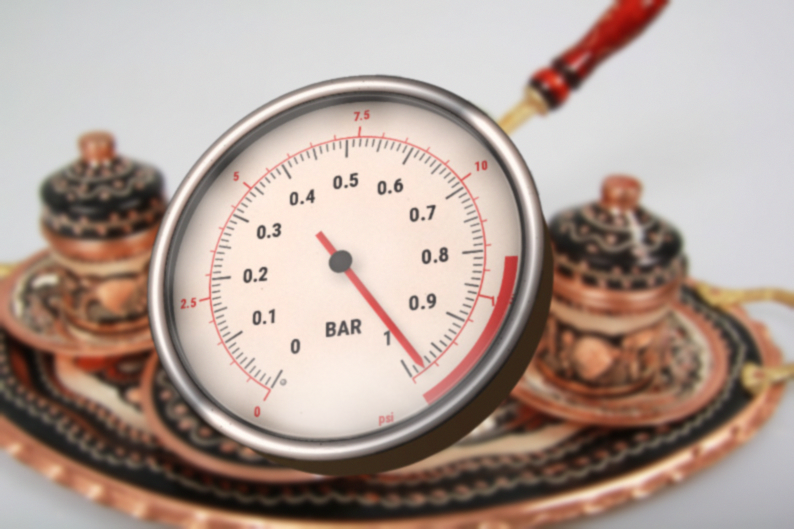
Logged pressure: 0.98 bar
